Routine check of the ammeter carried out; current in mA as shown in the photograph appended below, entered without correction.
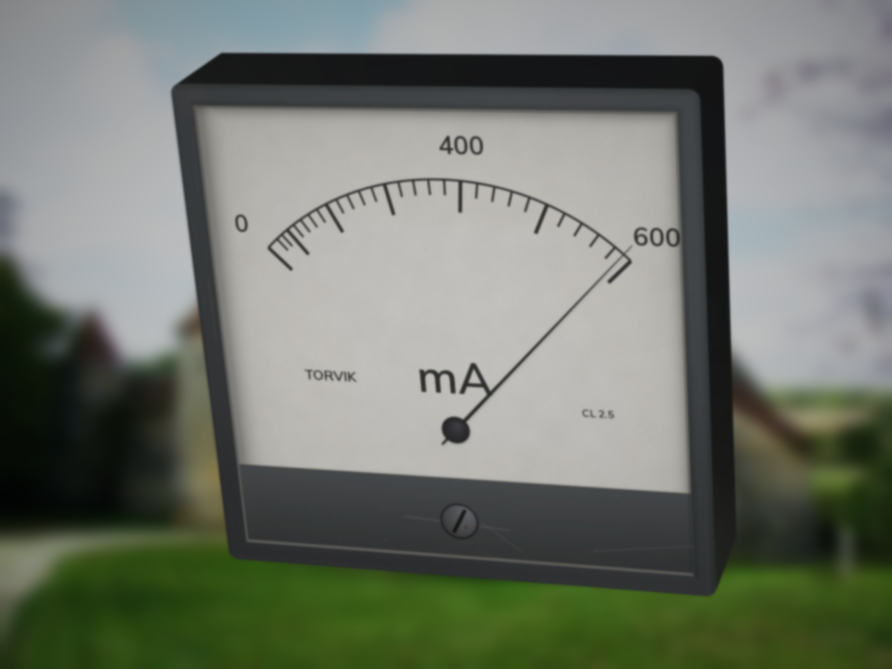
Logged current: 590 mA
